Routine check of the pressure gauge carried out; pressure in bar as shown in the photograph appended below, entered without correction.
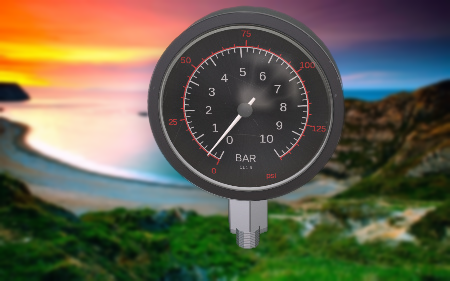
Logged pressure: 0.4 bar
